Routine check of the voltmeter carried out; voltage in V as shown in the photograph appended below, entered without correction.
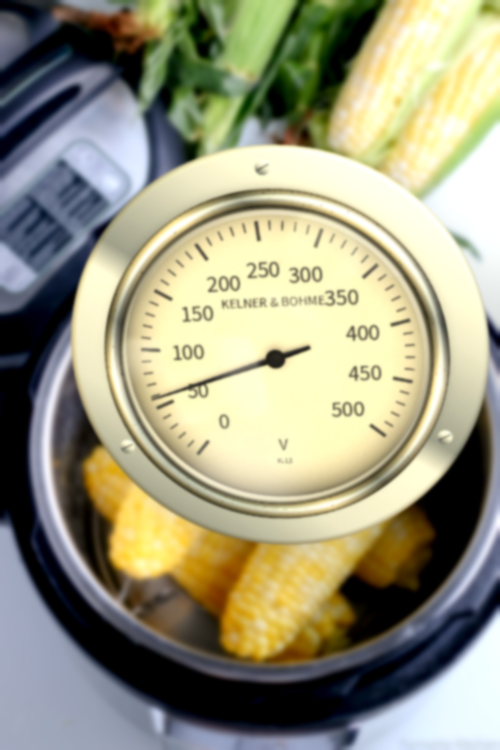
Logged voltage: 60 V
